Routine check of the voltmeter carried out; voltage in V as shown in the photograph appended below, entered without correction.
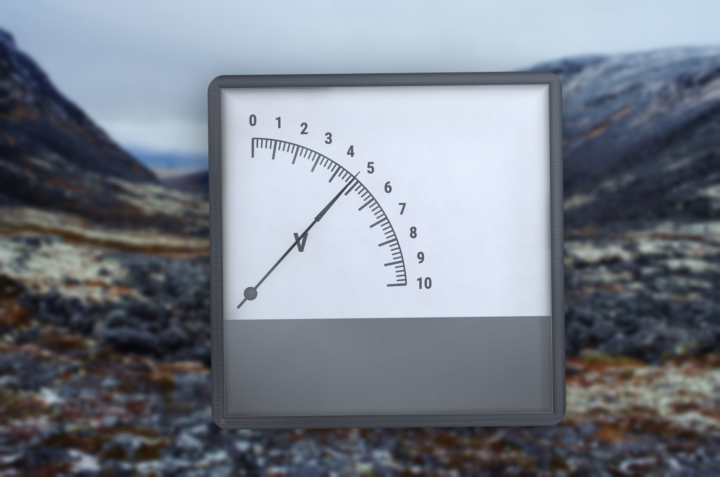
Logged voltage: 4.8 V
